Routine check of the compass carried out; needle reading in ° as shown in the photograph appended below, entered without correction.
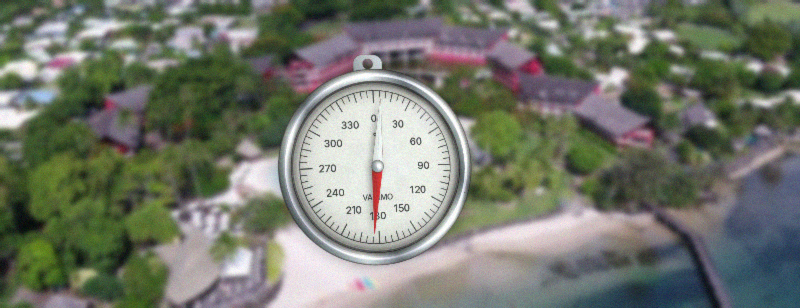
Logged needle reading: 185 °
